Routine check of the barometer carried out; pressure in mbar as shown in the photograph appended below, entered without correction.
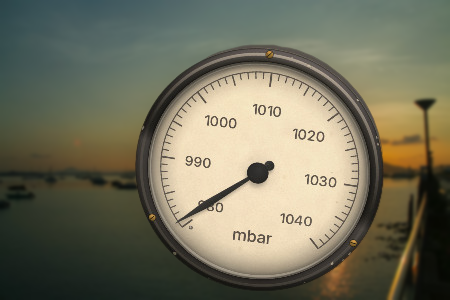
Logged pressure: 981 mbar
